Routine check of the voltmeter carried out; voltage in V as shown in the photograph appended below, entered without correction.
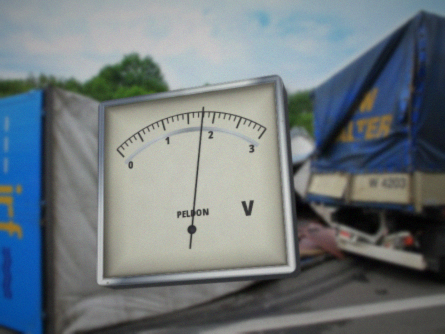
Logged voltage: 1.8 V
